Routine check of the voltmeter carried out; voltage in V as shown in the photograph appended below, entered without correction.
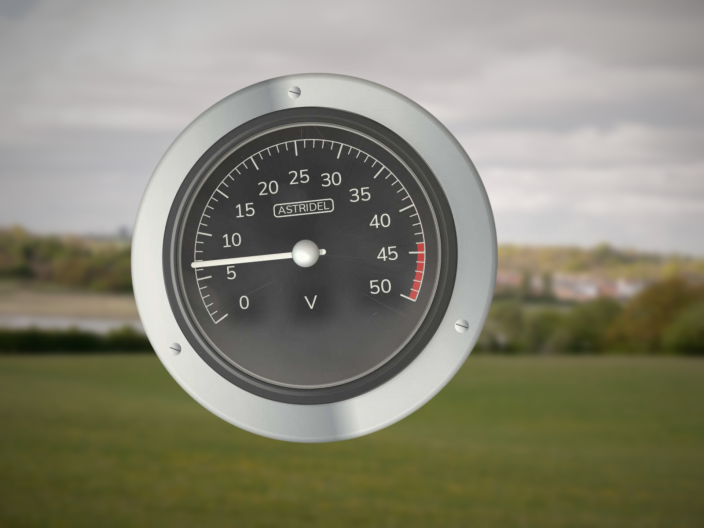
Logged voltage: 6.5 V
